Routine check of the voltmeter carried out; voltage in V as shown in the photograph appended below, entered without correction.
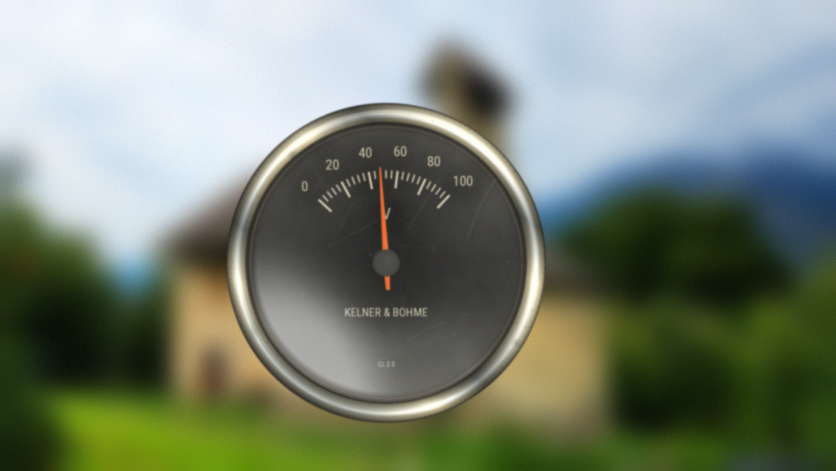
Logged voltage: 48 V
